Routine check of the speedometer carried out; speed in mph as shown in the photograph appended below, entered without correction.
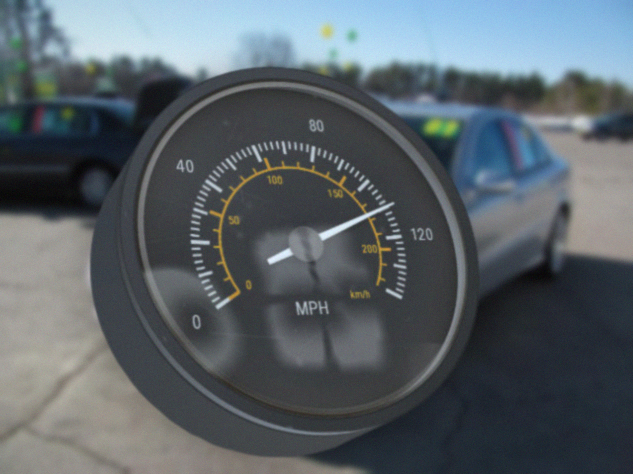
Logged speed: 110 mph
